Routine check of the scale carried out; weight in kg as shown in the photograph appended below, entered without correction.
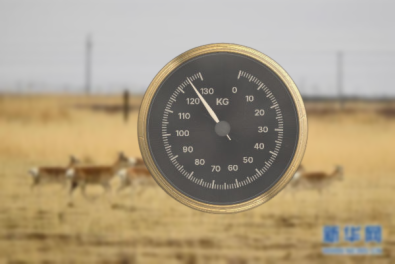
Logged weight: 125 kg
